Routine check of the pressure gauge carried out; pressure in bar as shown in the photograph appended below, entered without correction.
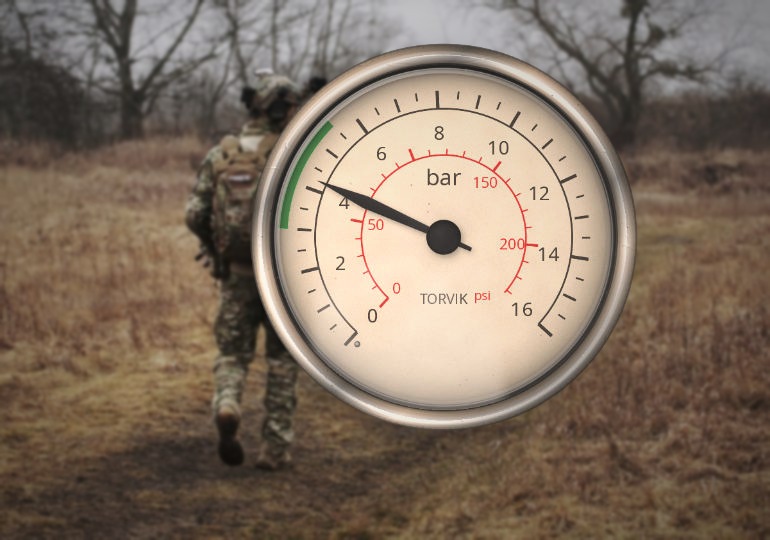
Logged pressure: 4.25 bar
